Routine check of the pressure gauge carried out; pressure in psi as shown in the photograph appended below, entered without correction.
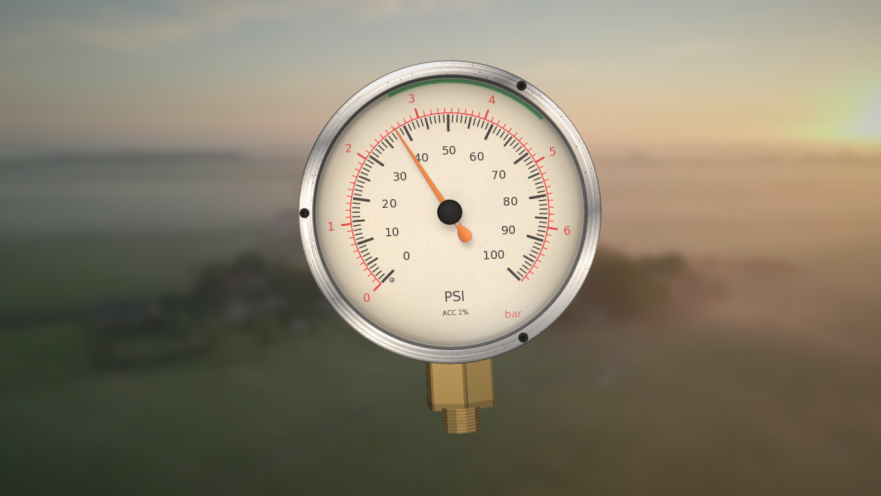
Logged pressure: 38 psi
